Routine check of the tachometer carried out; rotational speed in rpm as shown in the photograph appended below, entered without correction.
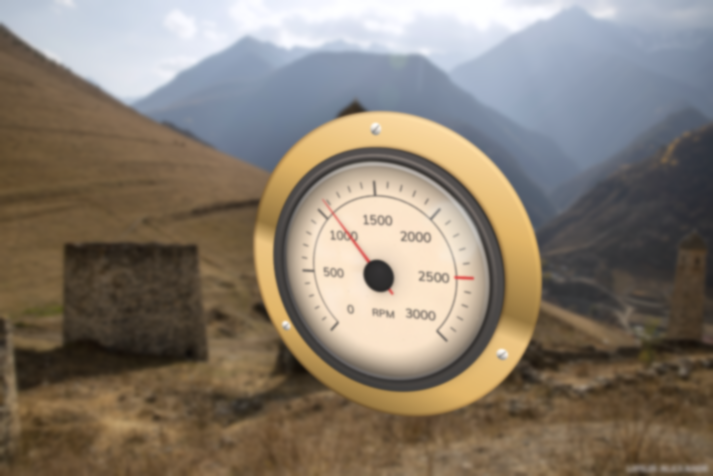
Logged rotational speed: 1100 rpm
